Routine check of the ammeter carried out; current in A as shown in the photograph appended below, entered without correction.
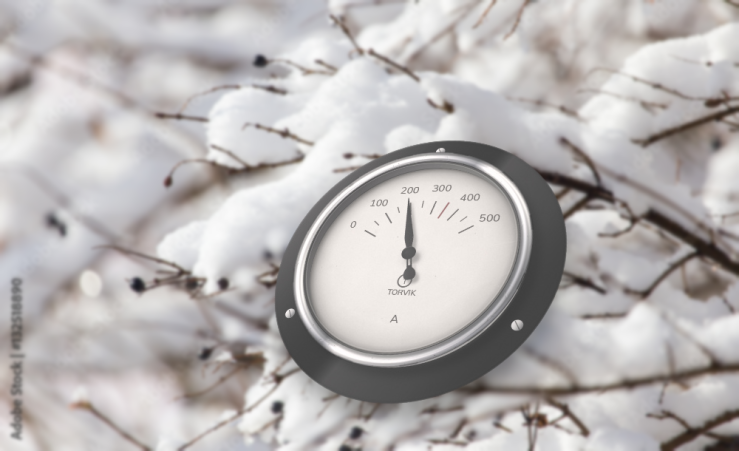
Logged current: 200 A
